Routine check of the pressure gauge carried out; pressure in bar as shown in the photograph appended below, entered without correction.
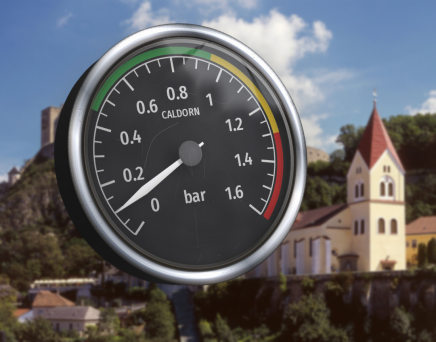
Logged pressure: 0.1 bar
